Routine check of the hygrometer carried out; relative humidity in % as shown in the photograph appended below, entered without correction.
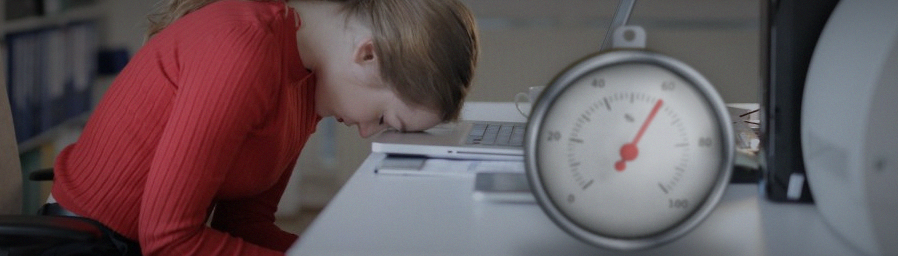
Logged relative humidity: 60 %
